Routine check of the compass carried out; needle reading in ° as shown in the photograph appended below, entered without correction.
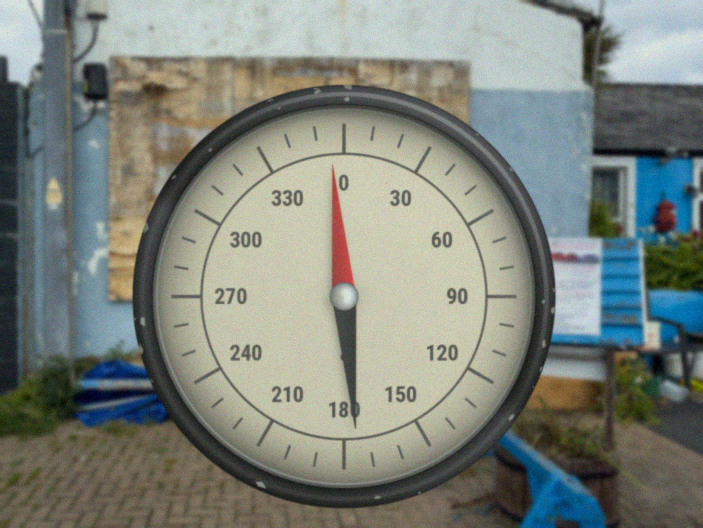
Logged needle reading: 355 °
